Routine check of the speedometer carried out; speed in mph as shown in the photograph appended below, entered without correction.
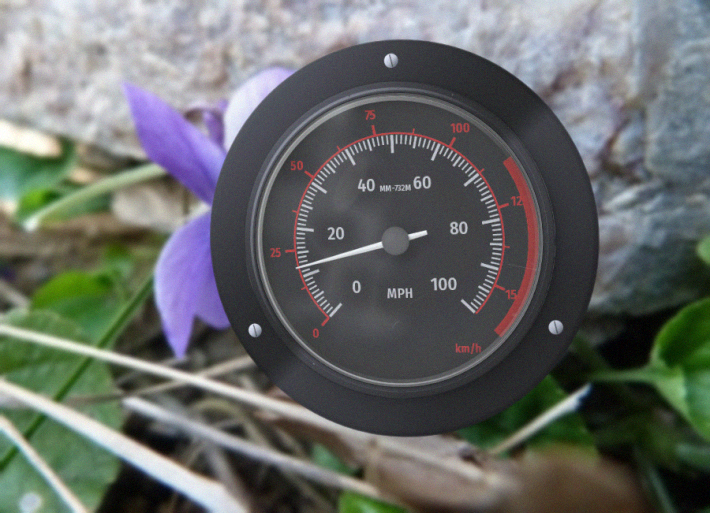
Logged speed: 12 mph
